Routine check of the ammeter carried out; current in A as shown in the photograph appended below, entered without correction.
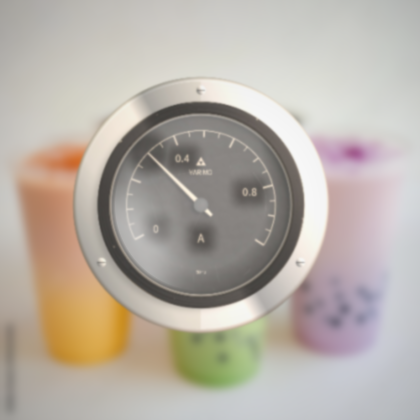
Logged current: 0.3 A
